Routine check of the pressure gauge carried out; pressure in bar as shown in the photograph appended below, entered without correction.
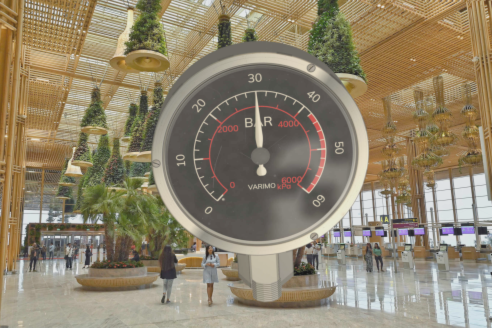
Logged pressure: 30 bar
